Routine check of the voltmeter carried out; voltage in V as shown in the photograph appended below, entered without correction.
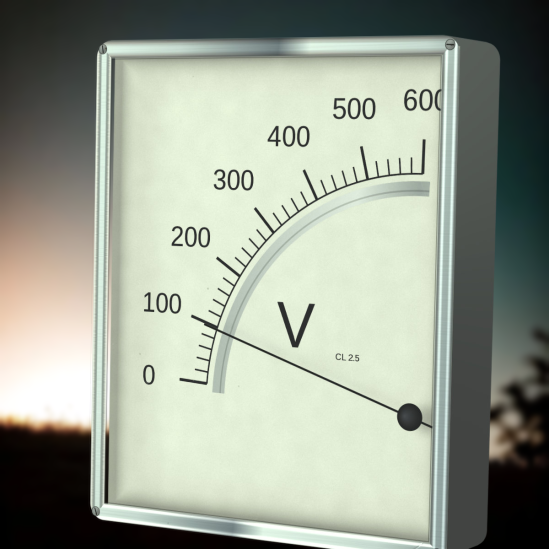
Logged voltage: 100 V
